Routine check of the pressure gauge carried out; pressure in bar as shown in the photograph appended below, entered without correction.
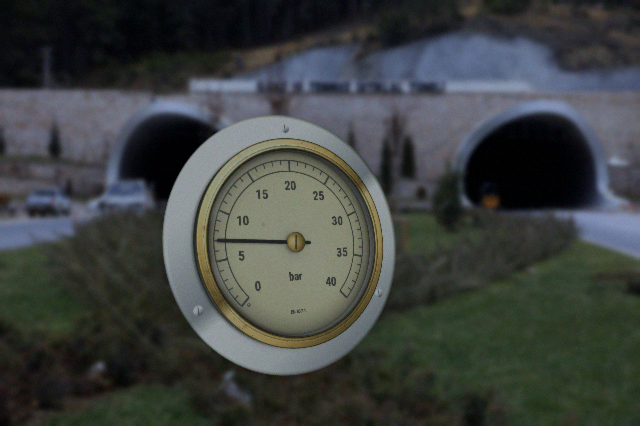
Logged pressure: 7 bar
